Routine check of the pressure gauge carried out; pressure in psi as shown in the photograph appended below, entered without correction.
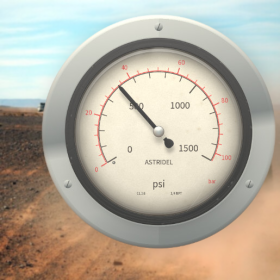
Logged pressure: 500 psi
